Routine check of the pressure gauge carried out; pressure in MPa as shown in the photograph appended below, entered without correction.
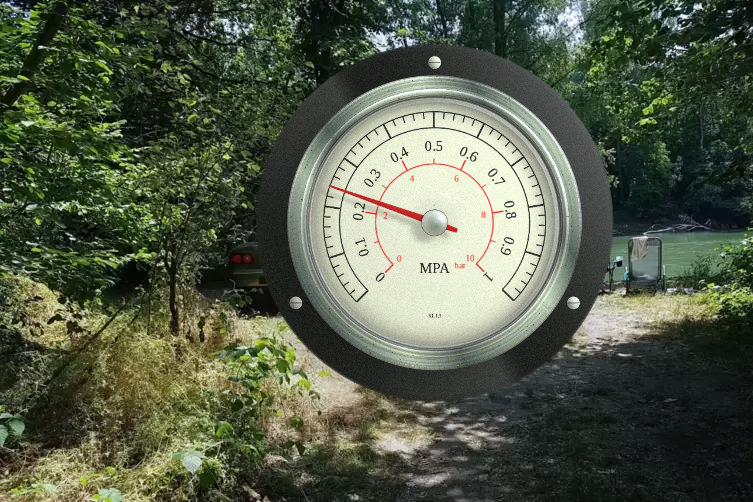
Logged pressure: 0.24 MPa
